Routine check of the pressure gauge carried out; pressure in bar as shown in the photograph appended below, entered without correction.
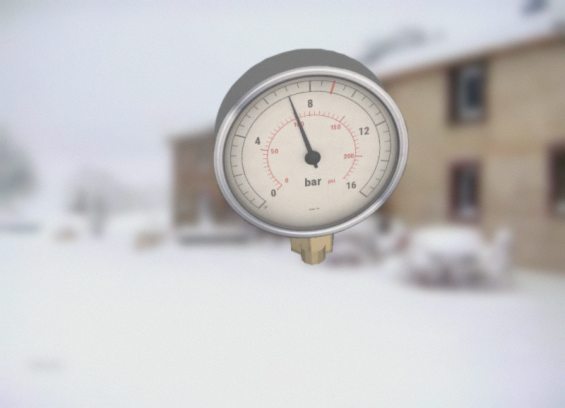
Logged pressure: 7 bar
